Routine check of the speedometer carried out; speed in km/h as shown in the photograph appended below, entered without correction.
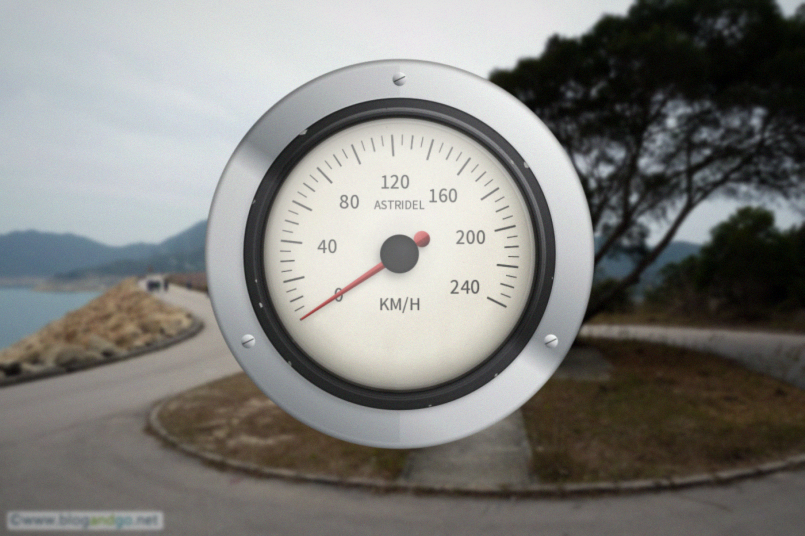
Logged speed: 0 km/h
